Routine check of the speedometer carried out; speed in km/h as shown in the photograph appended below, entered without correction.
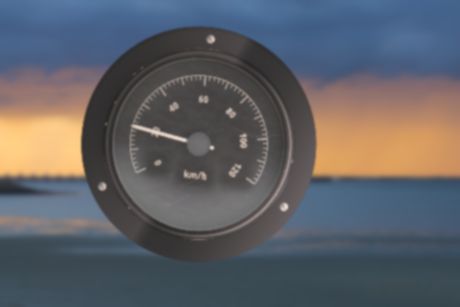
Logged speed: 20 km/h
